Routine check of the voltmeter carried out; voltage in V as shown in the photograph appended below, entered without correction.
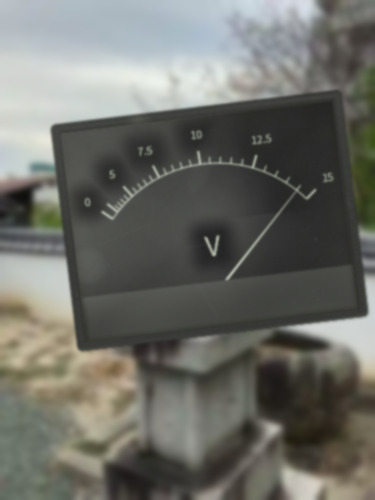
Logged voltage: 14.5 V
